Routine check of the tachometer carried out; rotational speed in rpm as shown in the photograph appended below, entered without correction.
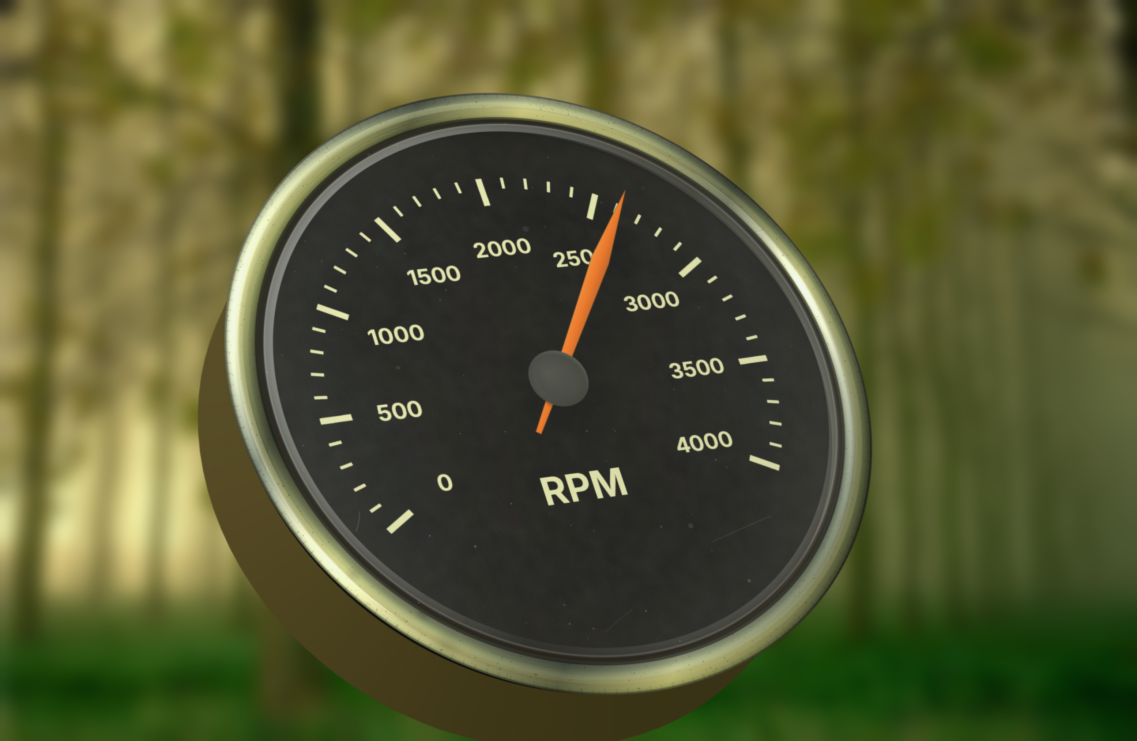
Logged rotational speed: 2600 rpm
